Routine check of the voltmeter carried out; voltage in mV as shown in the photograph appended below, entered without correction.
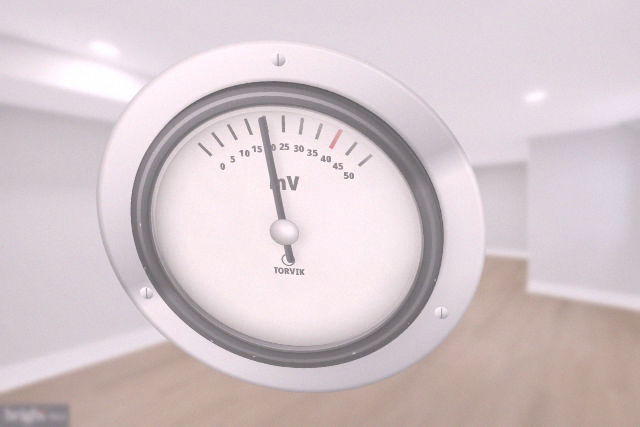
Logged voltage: 20 mV
